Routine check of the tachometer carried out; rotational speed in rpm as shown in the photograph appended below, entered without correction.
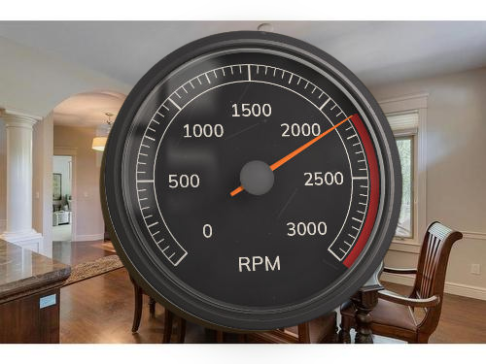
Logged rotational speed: 2150 rpm
